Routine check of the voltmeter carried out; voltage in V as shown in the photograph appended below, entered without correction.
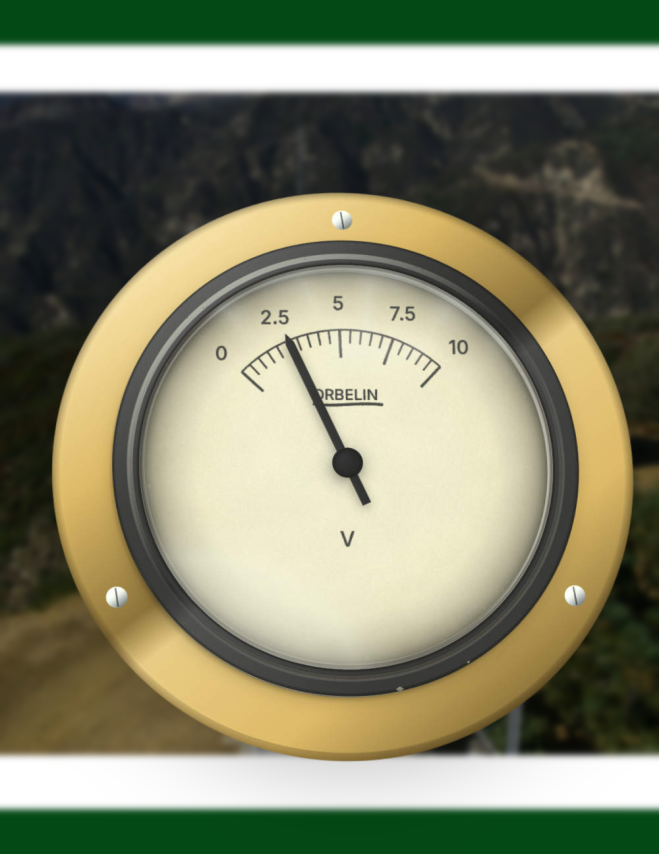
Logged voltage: 2.5 V
